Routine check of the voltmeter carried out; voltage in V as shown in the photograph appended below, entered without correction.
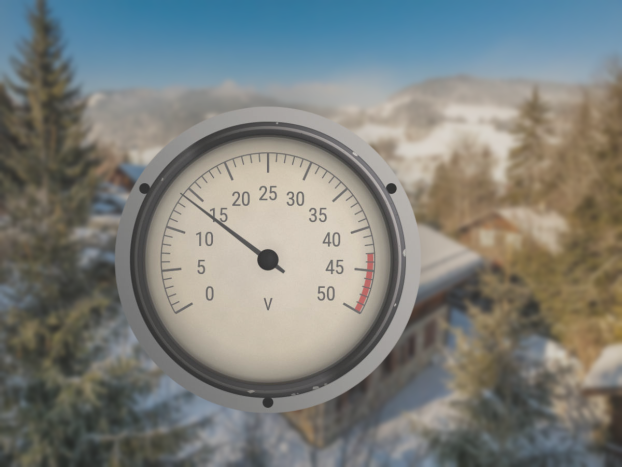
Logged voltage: 14 V
